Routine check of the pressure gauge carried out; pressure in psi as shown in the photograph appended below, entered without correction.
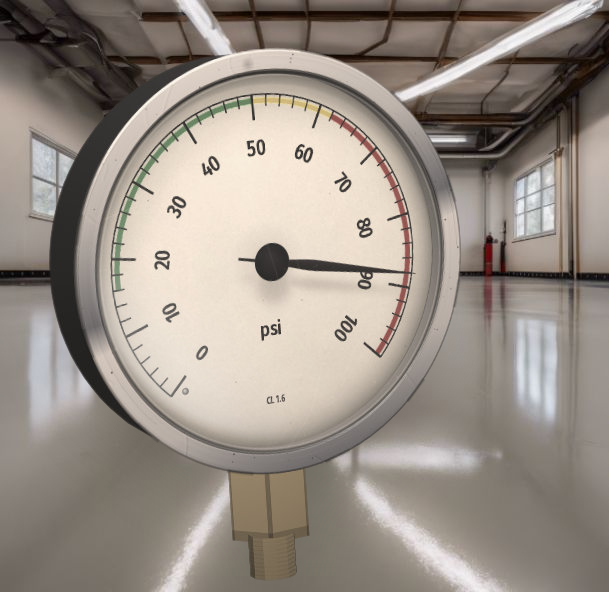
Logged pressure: 88 psi
